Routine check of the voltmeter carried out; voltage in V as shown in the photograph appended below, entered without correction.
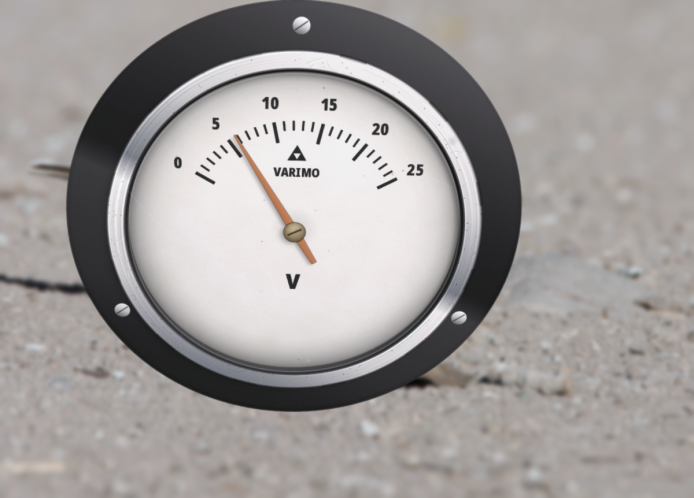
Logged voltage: 6 V
